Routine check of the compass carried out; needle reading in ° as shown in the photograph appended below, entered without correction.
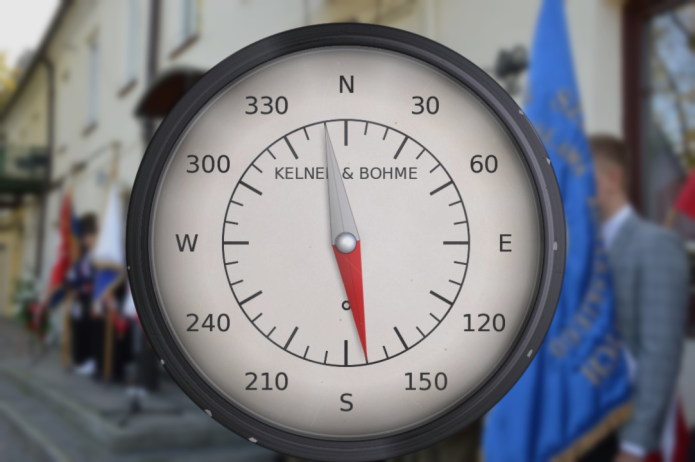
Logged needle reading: 170 °
